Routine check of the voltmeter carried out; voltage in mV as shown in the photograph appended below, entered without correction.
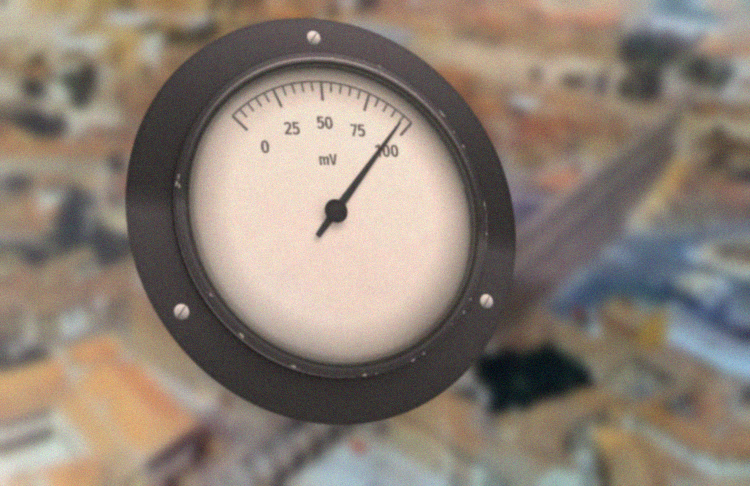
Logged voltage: 95 mV
